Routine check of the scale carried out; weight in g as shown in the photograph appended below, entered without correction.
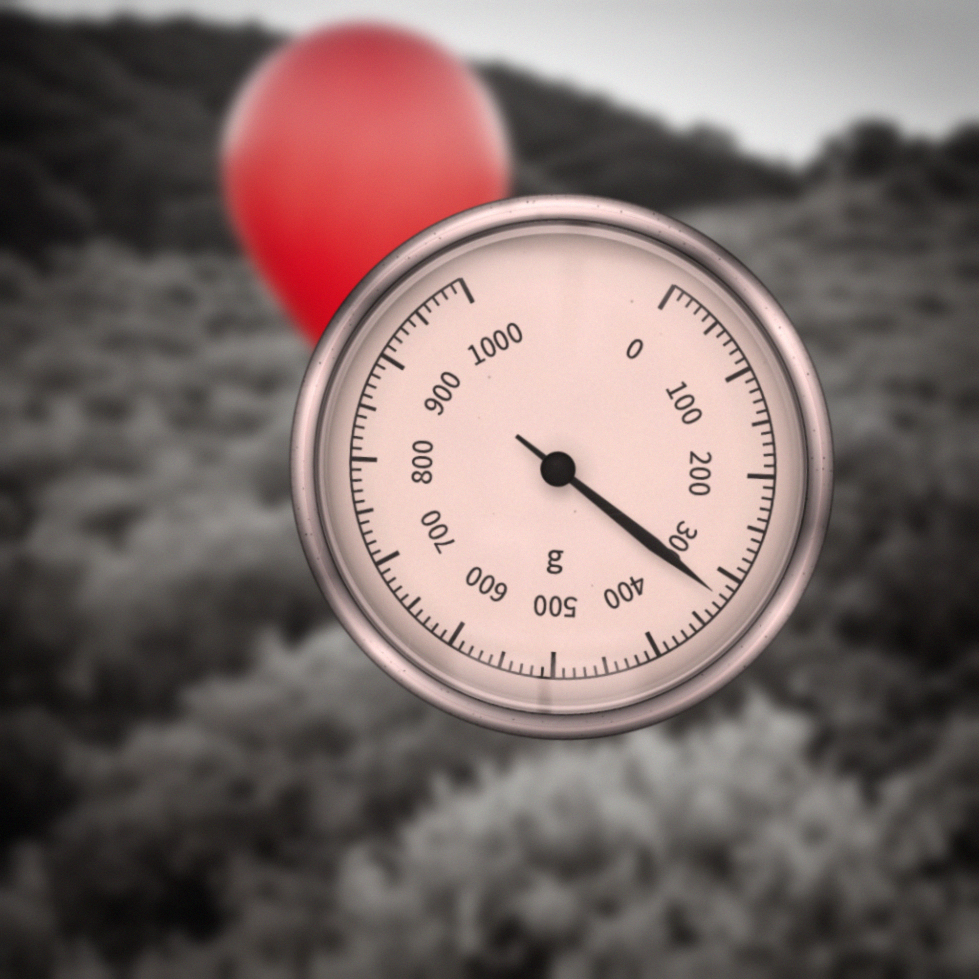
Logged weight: 320 g
